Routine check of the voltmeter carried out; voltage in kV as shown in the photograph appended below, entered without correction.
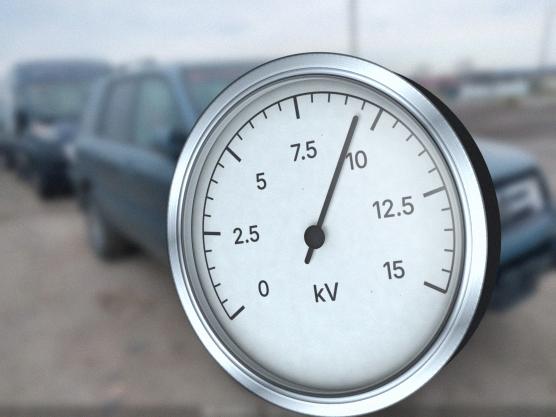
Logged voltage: 9.5 kV
